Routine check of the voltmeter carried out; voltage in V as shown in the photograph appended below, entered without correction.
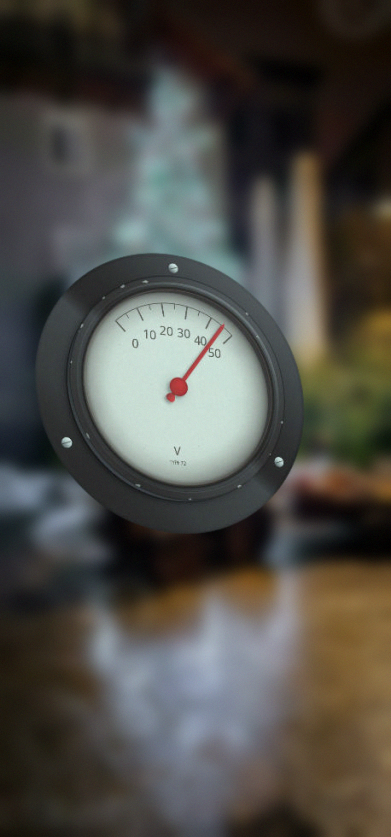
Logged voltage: 45 V
